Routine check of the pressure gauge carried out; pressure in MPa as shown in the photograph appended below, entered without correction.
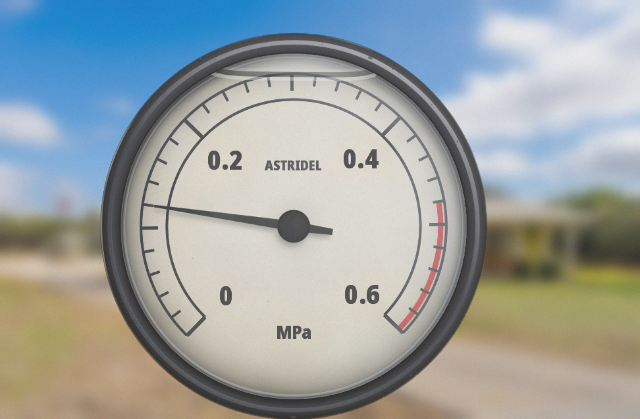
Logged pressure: 0.12 MPa
